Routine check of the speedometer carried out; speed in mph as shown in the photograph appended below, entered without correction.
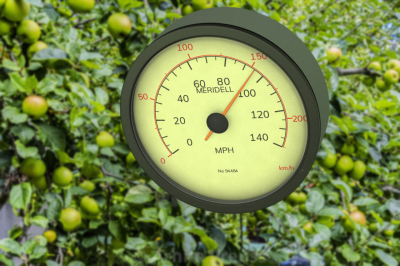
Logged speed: 95 mph
